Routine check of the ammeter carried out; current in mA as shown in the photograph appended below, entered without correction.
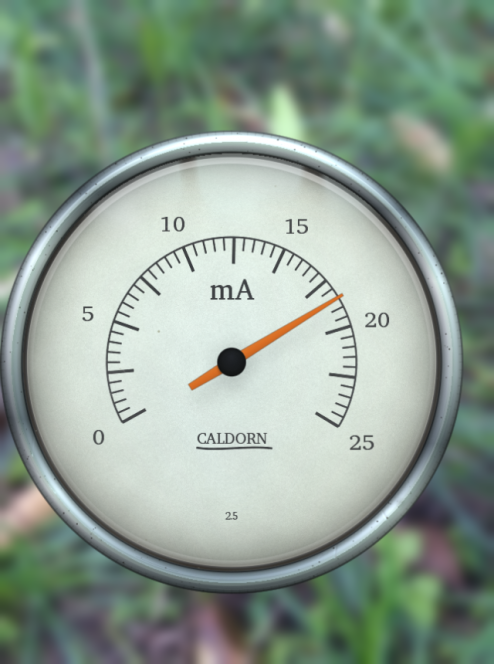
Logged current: 18.5 mA
